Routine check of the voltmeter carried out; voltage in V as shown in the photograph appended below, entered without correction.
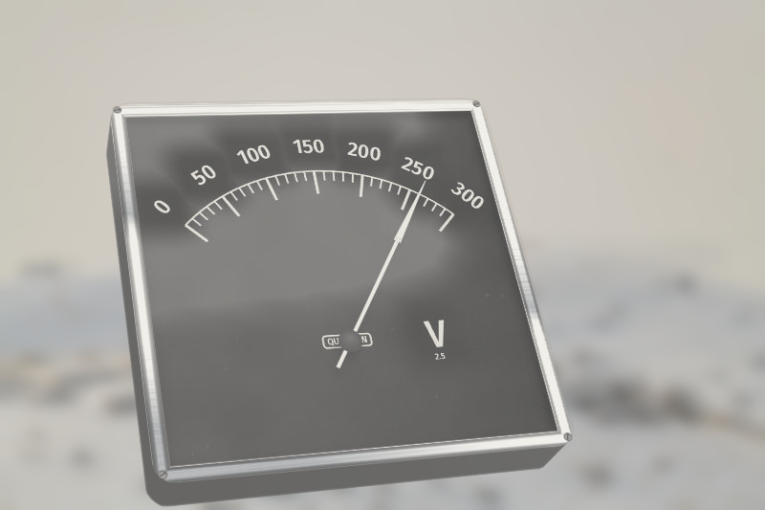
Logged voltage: 260 V
